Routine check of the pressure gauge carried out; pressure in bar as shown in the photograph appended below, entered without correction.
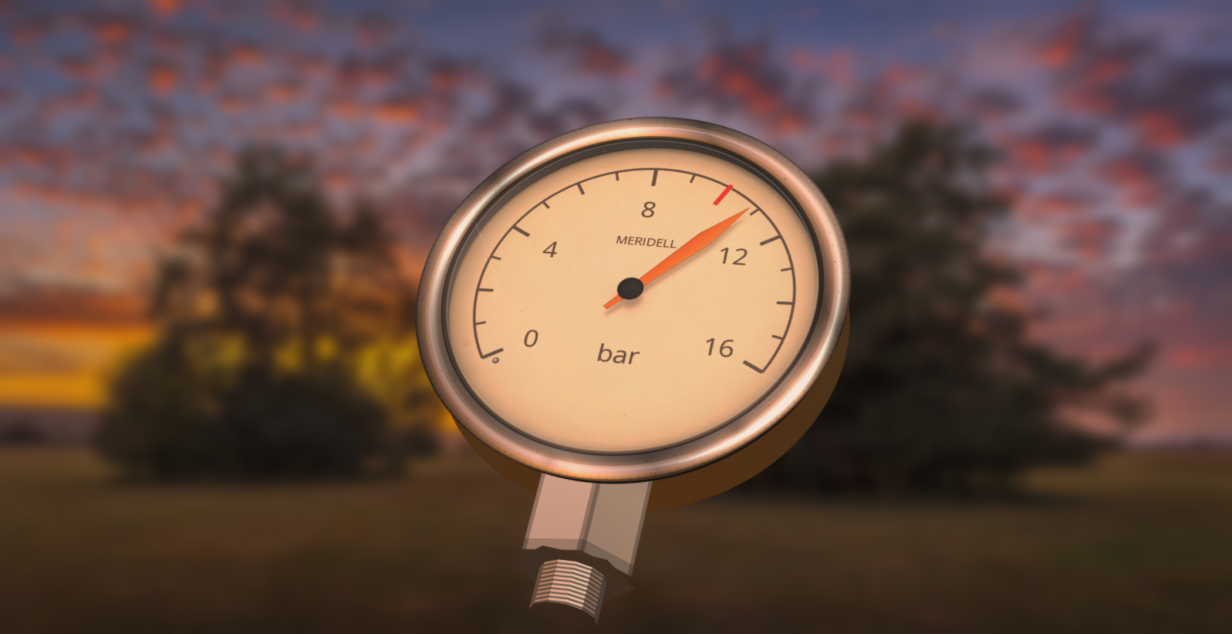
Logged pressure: 11 bar
